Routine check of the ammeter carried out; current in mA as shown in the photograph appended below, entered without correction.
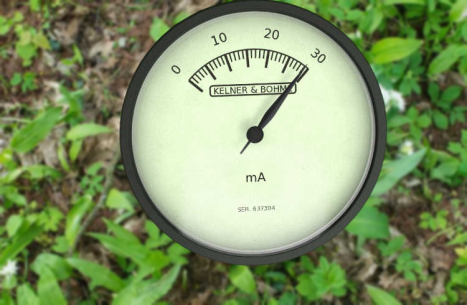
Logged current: 29 mA
